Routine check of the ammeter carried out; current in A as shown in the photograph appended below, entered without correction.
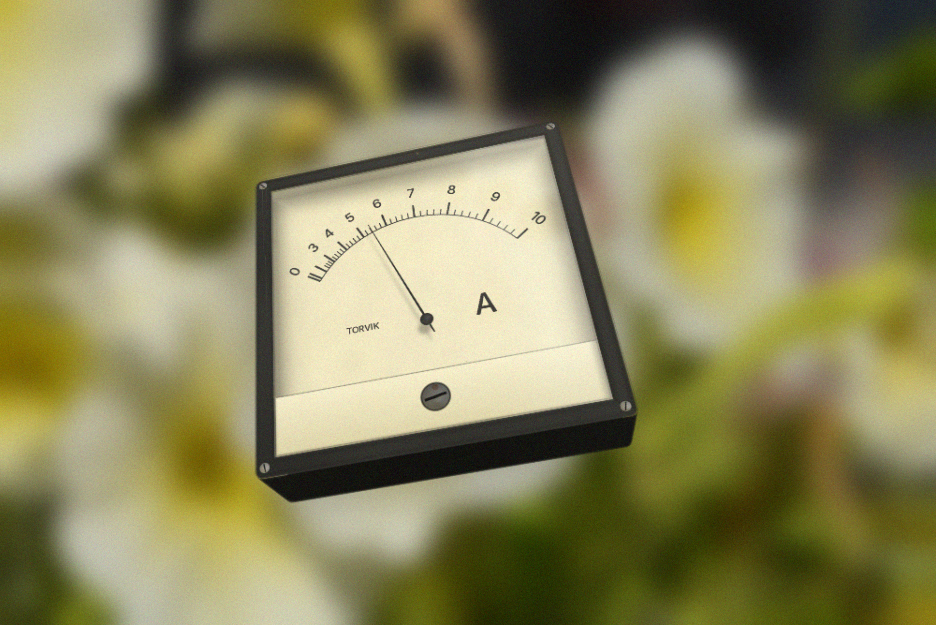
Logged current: 5.4 A
